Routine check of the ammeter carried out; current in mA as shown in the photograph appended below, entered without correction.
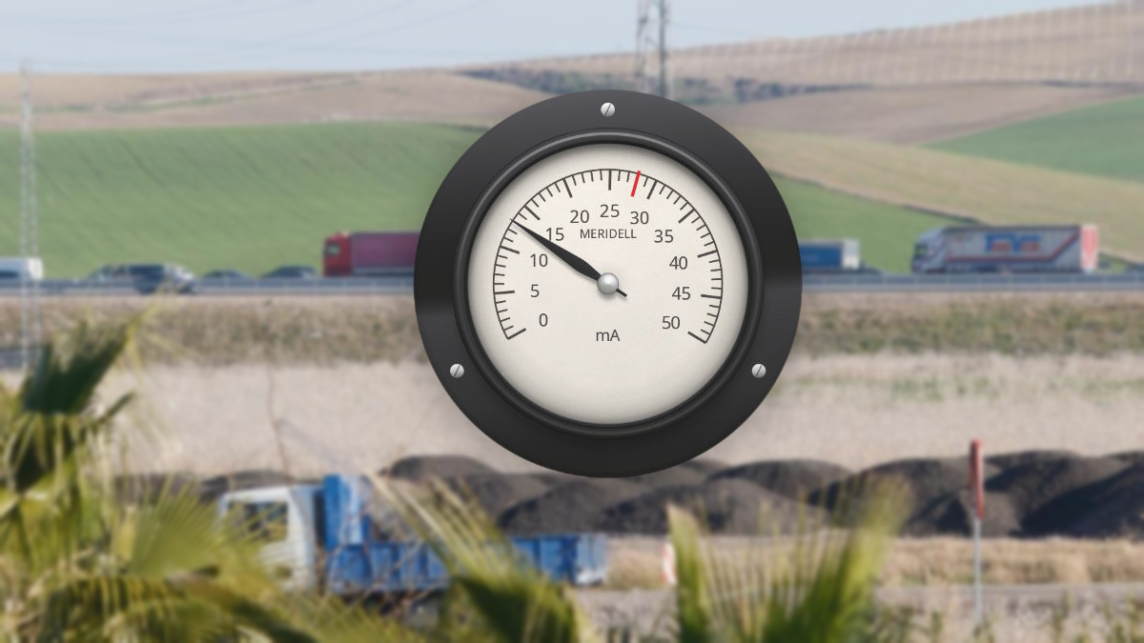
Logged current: 13 mA
